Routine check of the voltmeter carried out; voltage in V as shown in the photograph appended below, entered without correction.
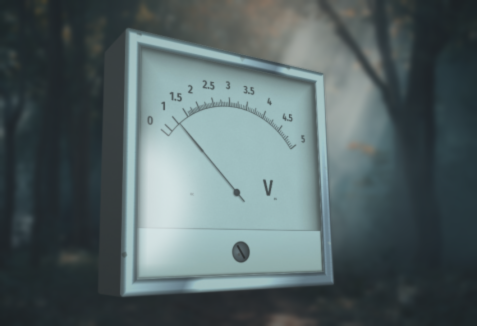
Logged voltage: 1 V
